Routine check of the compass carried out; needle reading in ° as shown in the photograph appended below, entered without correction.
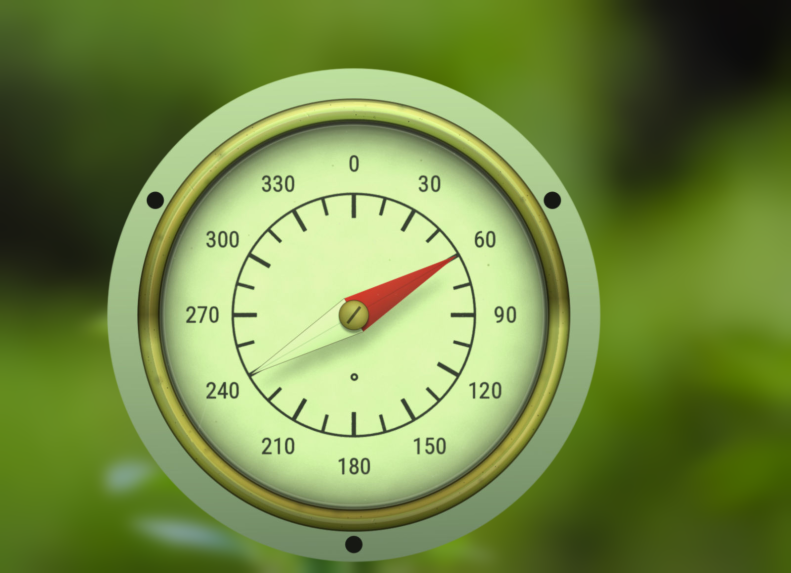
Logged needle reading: 60 °
